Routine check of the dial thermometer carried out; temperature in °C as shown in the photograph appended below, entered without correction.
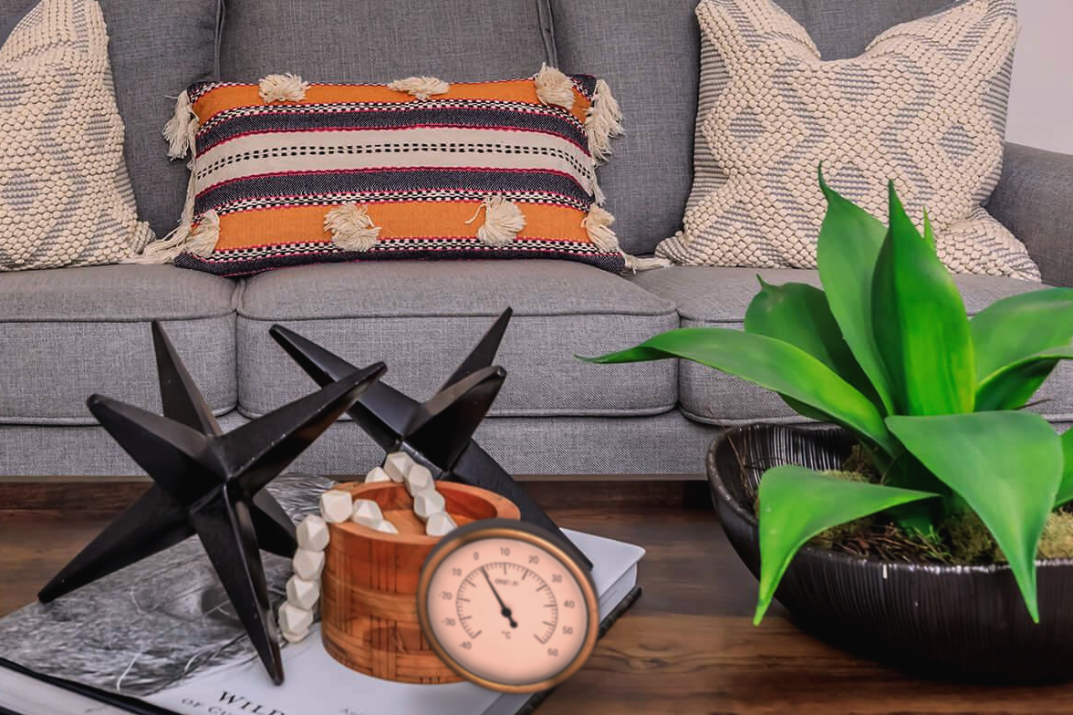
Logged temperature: 0 °C
